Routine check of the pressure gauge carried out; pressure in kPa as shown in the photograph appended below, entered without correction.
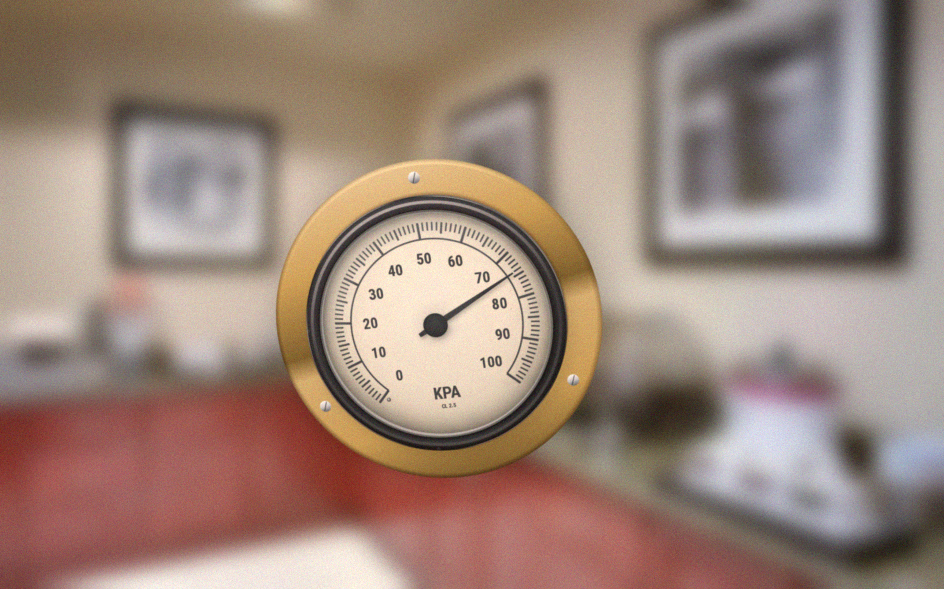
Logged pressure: 74 kPa
